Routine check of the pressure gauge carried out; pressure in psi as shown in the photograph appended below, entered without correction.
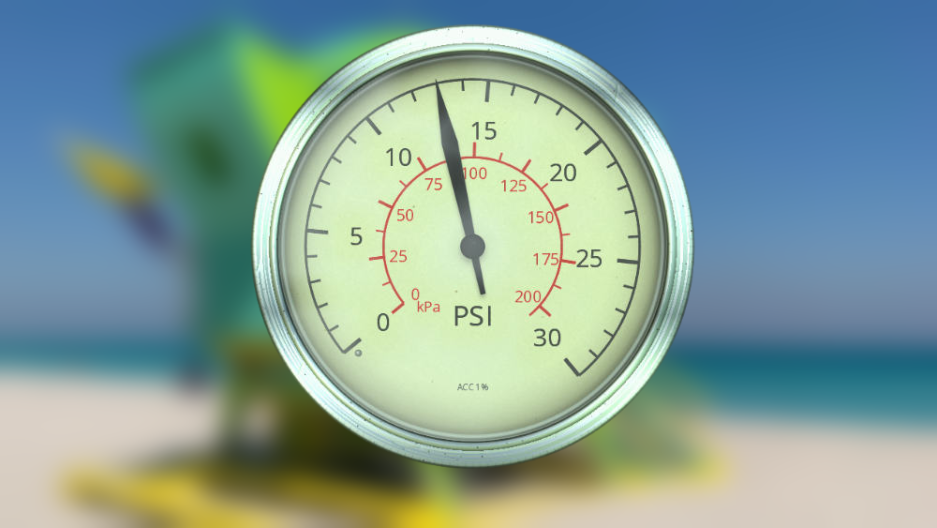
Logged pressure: 13 psi
